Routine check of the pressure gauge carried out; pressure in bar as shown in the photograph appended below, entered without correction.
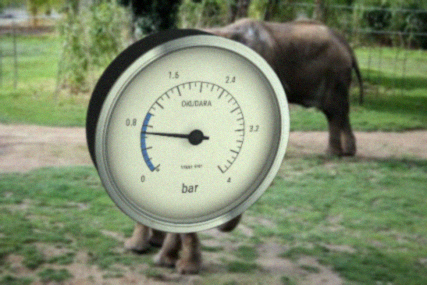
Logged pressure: 0.7 bar
